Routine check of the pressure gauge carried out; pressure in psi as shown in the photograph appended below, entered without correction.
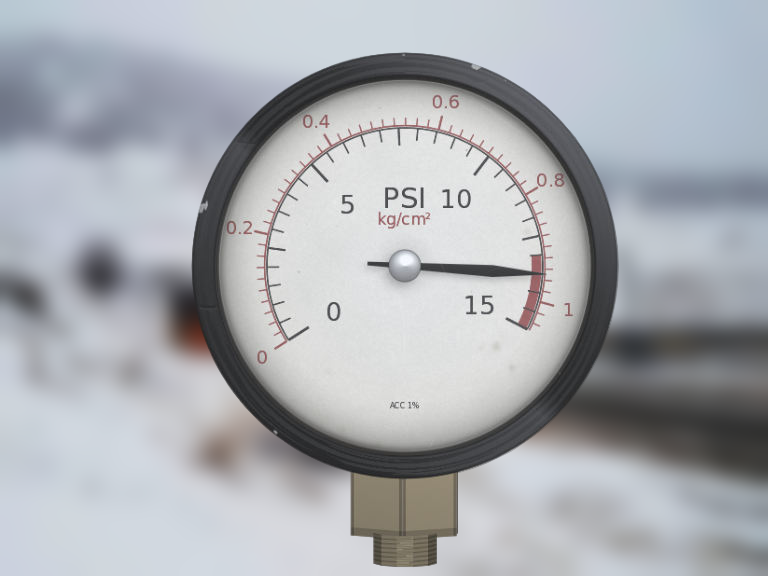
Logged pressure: 13.5 psi
